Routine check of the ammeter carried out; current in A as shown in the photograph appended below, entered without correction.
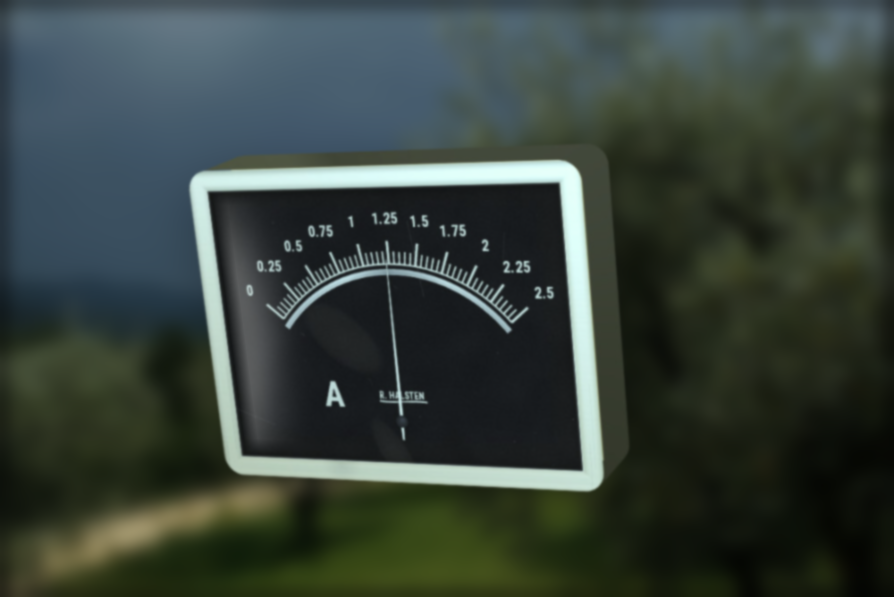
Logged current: 1.25 A
